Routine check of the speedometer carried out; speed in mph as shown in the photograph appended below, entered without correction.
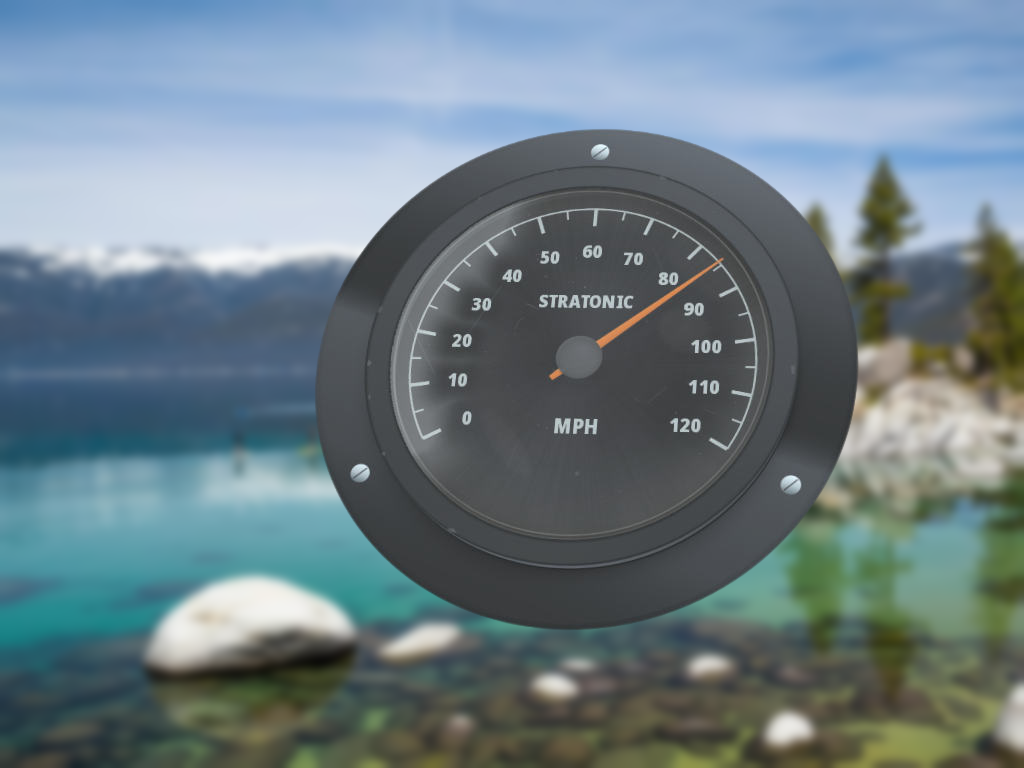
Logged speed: 85 mph
